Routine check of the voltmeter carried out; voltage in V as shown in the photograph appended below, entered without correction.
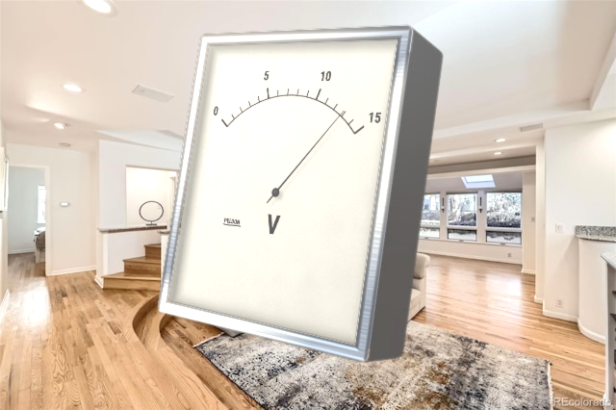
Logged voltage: 13 V
